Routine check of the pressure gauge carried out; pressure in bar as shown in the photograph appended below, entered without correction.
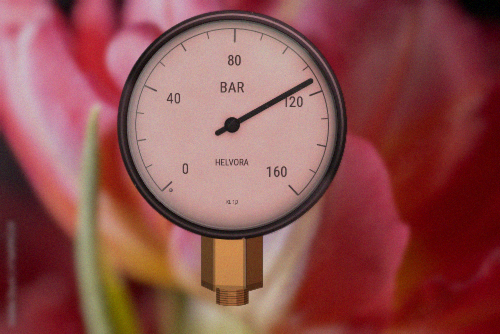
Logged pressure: 115 bar
